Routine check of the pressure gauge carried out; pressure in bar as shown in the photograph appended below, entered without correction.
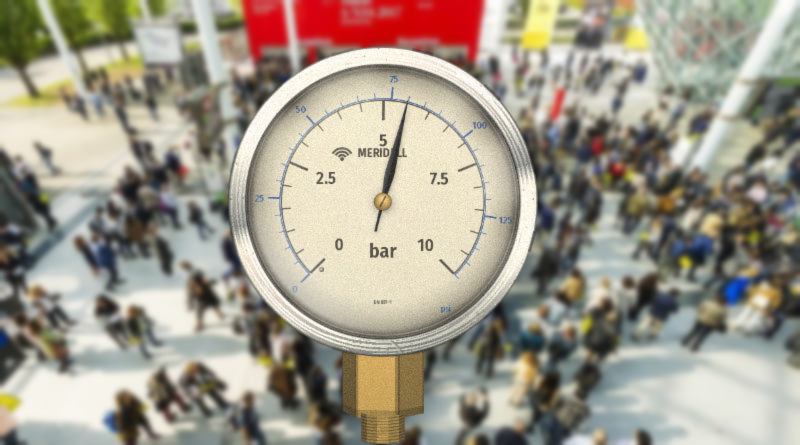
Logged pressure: 5.5 bar
